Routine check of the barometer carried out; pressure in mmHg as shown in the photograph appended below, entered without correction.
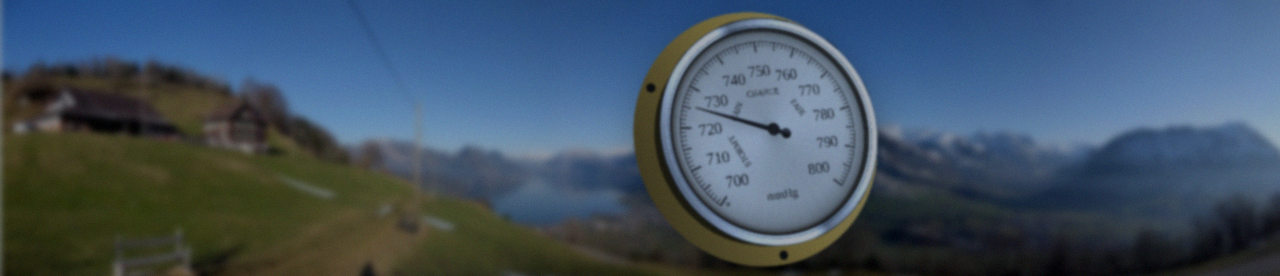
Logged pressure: 725 mmHg
